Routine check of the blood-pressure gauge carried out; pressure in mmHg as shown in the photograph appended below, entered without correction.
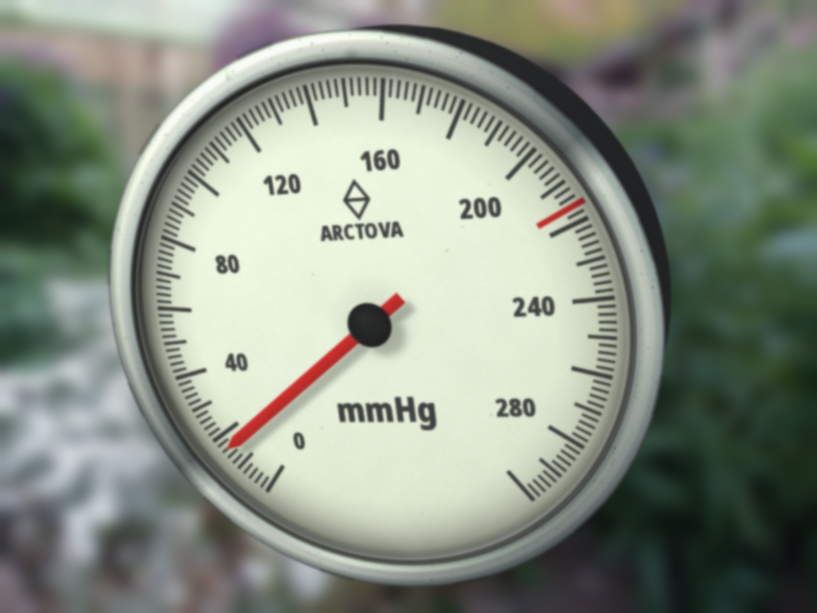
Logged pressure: 16 mmHg
